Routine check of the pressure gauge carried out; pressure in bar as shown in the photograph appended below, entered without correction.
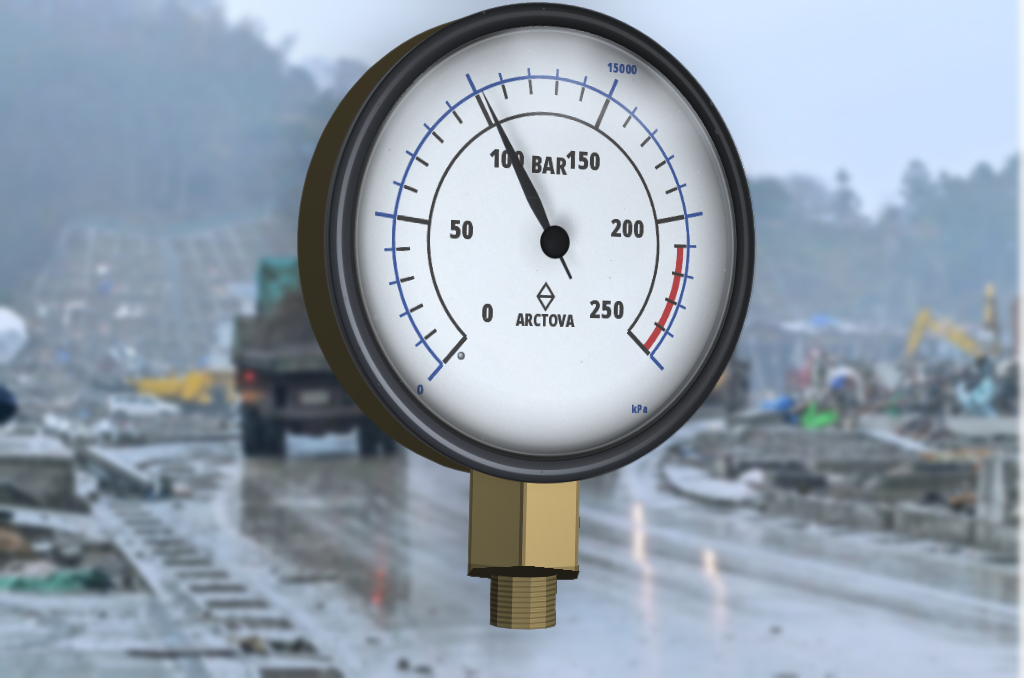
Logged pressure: 100 bar
